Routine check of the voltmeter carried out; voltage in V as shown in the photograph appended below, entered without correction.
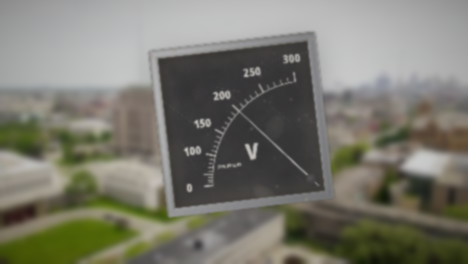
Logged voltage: 200 V
